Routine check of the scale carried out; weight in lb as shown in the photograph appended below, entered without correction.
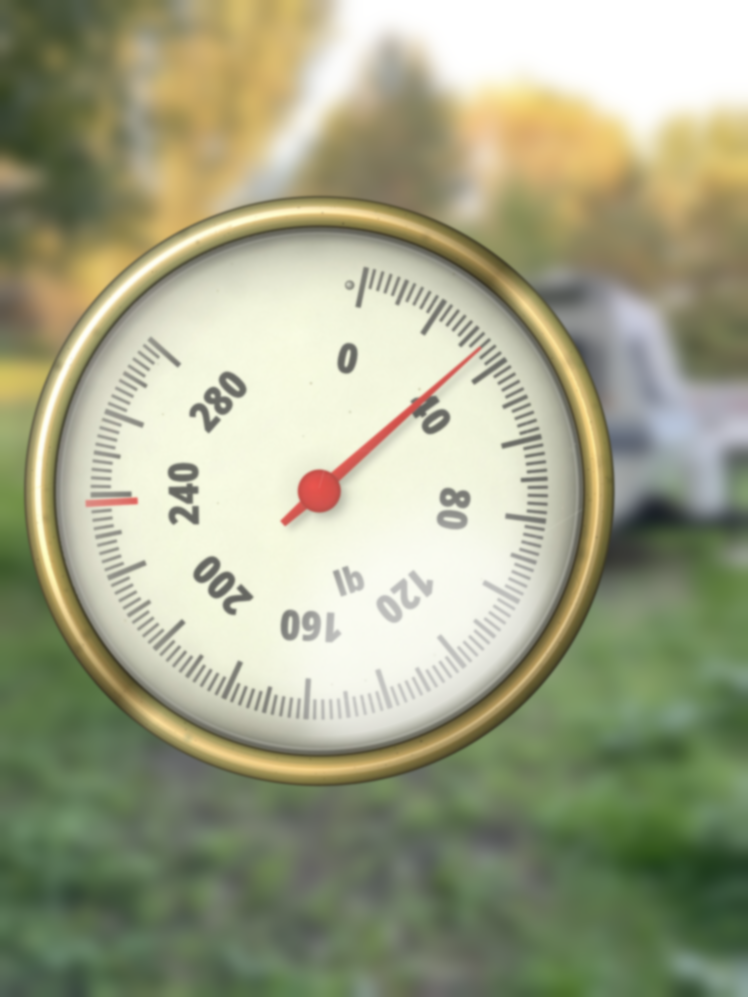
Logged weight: 34 lb
